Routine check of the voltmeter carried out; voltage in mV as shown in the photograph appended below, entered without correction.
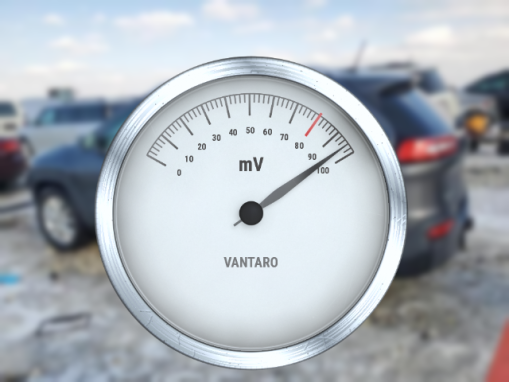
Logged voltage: 96 mV
